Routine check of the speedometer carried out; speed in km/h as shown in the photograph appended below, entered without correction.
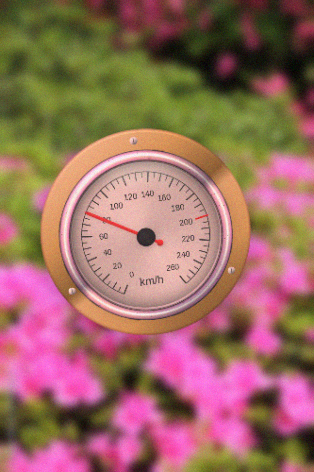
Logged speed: 80 km/h
